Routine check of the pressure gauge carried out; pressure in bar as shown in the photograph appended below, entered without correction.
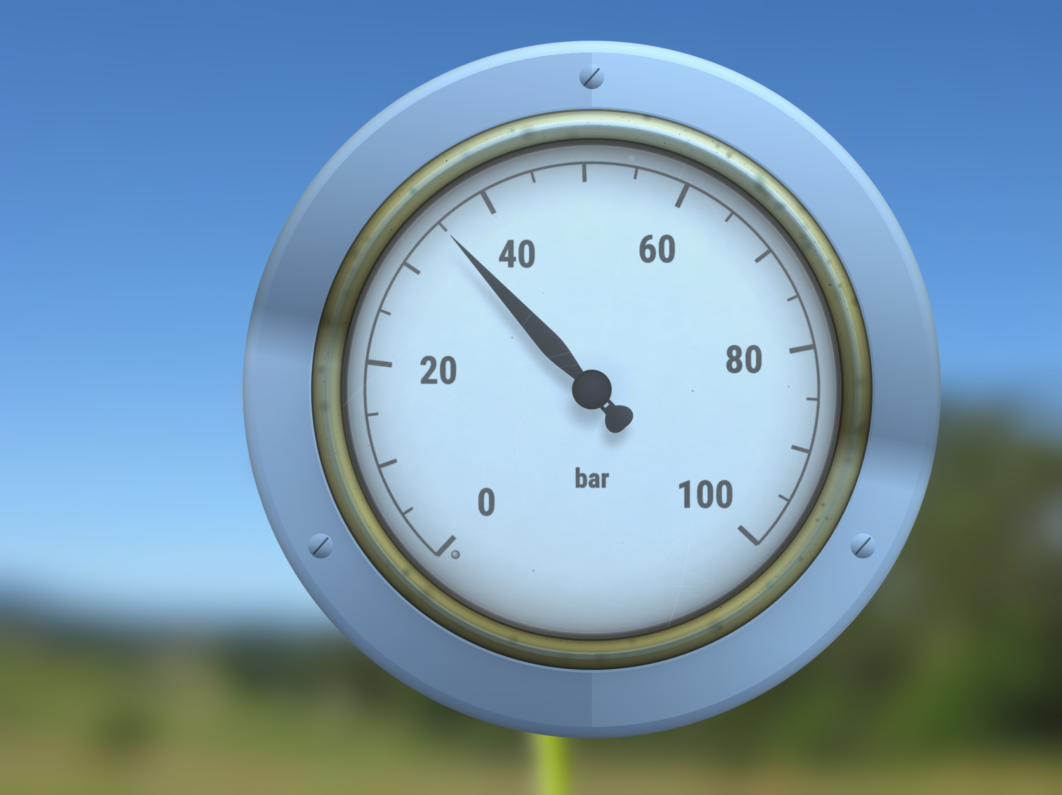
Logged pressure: 35 bar
